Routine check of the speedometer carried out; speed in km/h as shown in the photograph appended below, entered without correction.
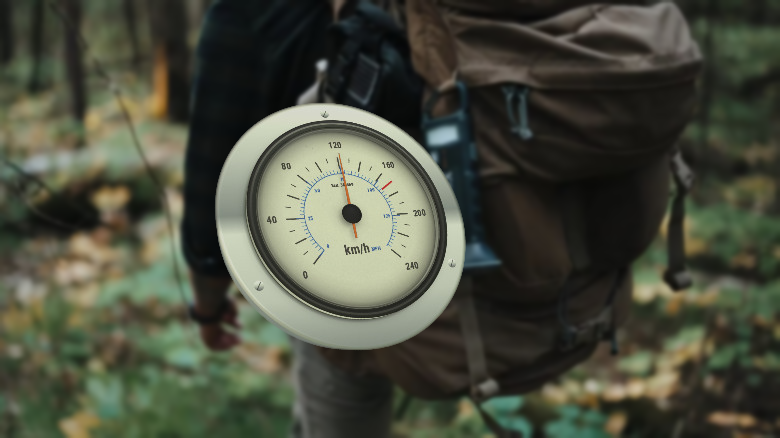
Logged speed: 120 km/h
